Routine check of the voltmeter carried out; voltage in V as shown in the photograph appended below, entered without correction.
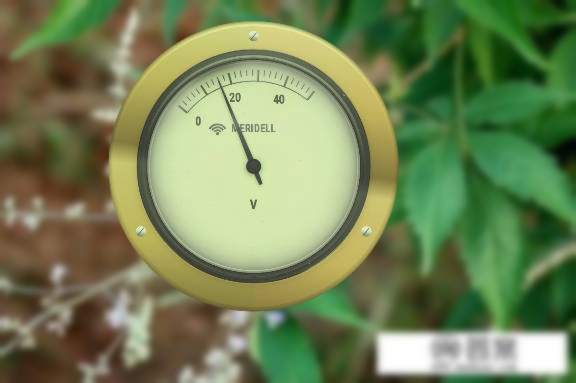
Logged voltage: 16 V
